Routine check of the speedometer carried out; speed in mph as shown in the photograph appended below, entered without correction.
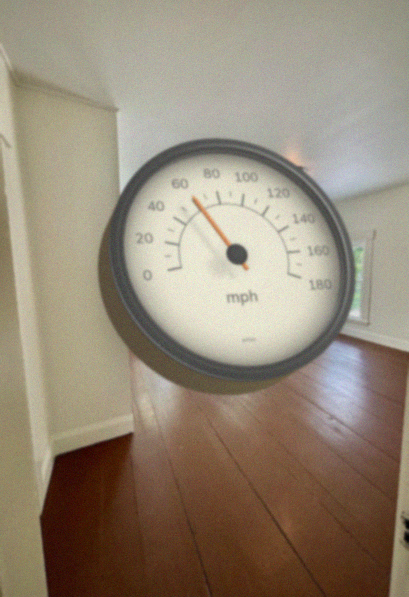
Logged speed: 60 mph
